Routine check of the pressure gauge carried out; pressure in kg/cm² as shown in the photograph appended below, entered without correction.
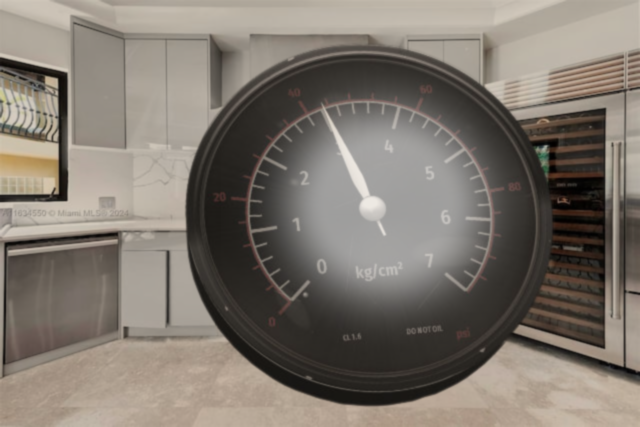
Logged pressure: 3 kg/cm²
